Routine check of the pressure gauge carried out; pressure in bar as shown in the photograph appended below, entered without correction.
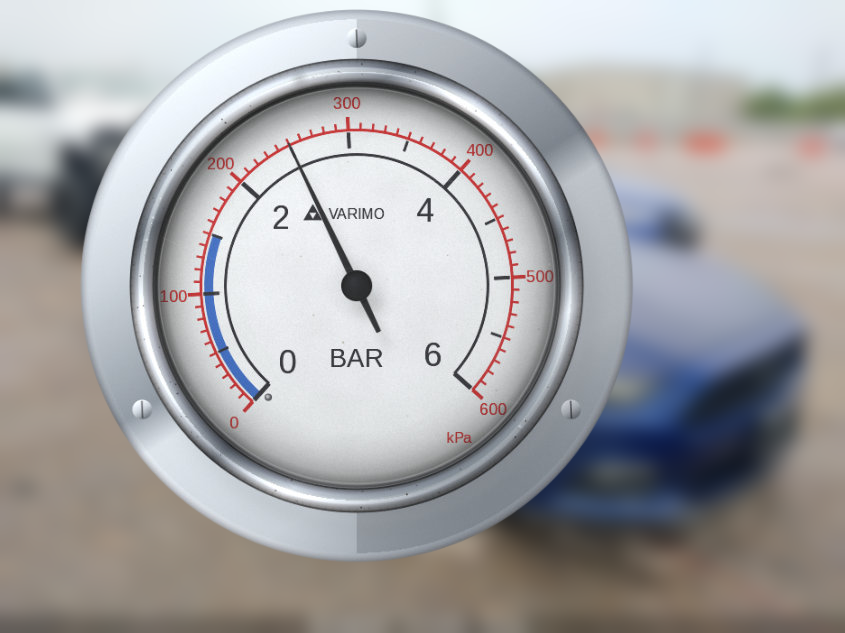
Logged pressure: 2.5 bar
